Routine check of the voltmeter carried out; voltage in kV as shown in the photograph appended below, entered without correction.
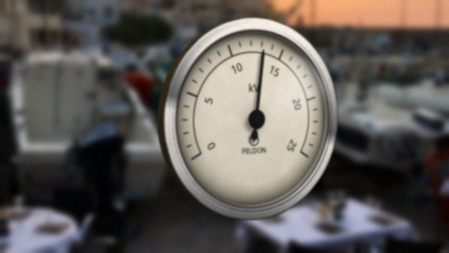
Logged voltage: 13 kV
